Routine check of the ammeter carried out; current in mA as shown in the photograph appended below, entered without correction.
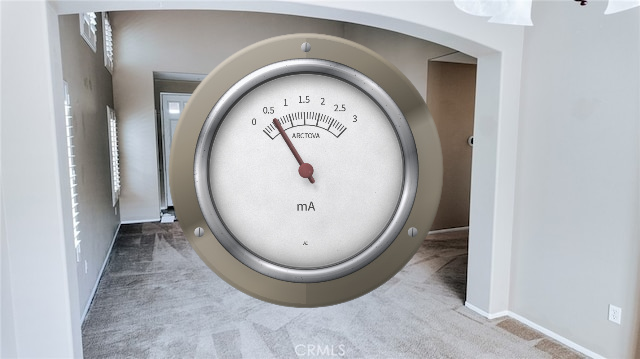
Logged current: 0.5 mA
